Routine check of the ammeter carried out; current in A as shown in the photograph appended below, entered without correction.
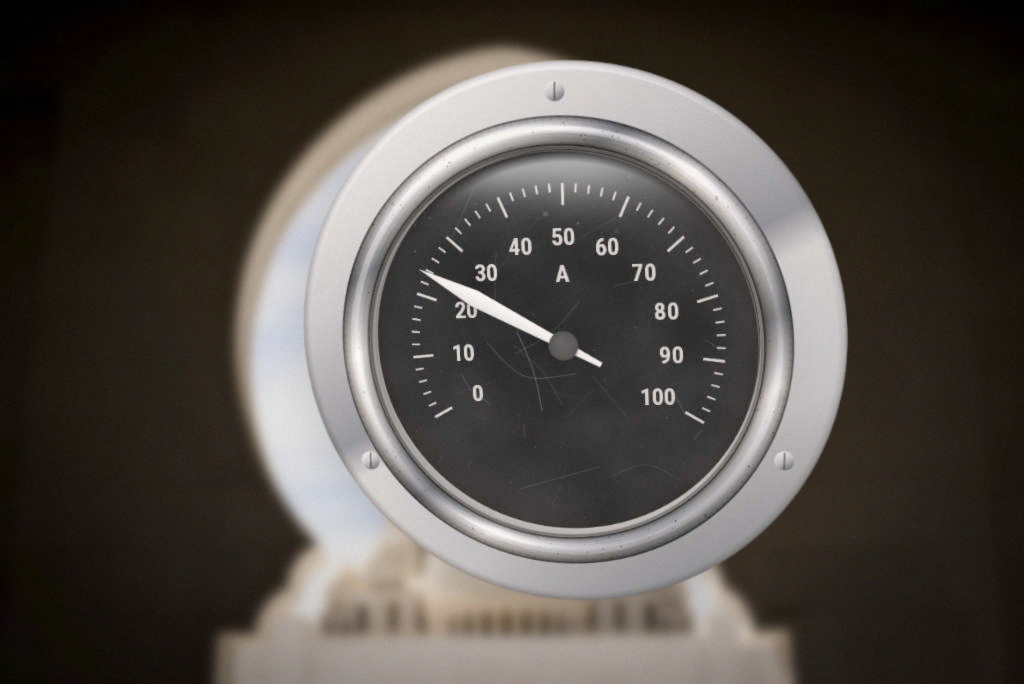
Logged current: 24 A
